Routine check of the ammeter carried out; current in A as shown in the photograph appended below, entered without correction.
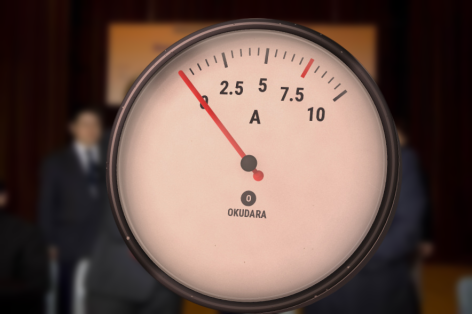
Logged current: 0 A
